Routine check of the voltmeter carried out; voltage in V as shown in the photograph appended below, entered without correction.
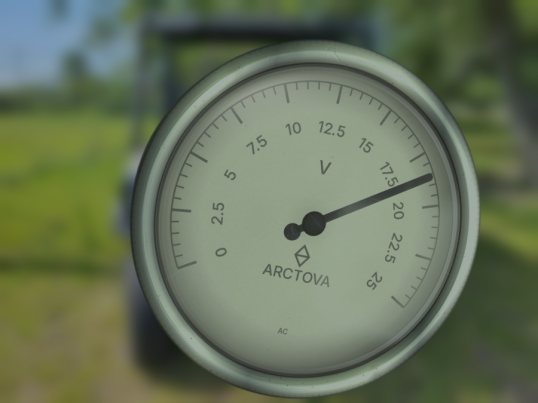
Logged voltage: 18.5 V
